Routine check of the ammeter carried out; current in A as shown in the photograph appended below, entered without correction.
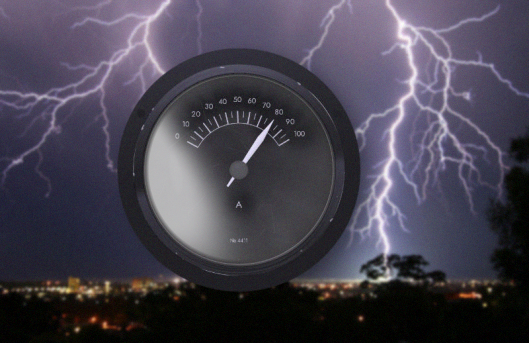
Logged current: 80 A
